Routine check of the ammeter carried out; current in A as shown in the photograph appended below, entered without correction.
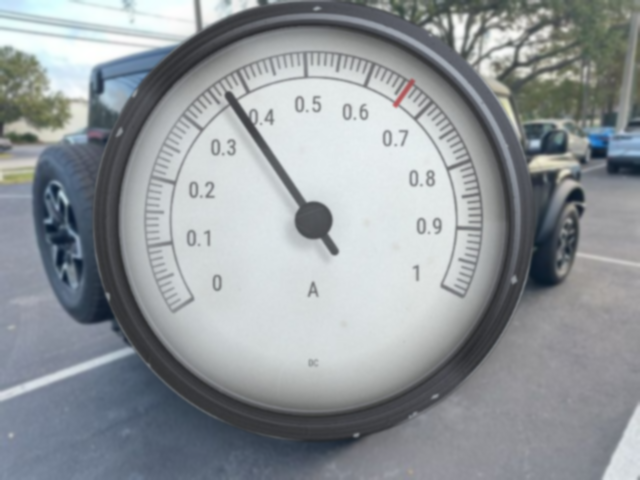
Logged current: 0.37 A
